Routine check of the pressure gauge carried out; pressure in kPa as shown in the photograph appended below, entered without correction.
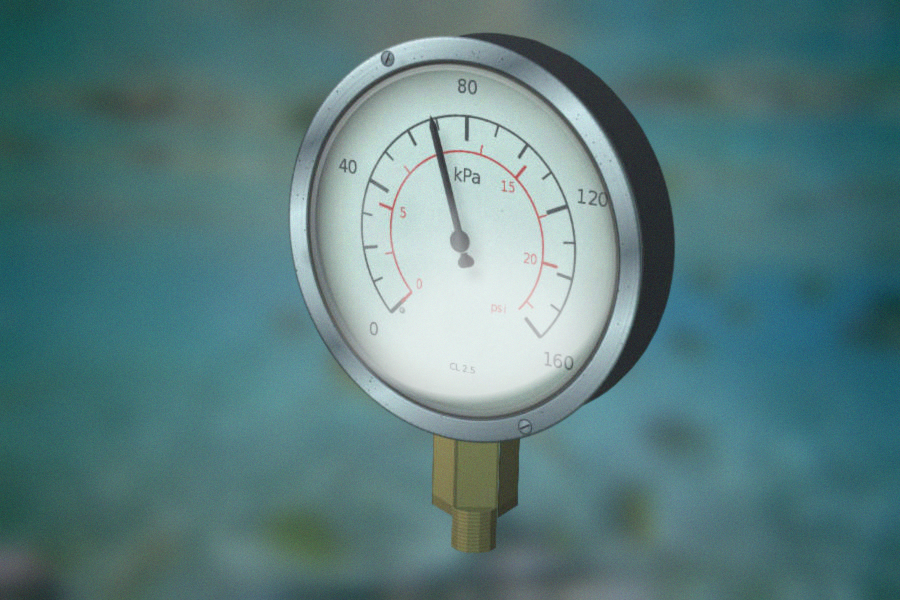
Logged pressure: 70 kPa
